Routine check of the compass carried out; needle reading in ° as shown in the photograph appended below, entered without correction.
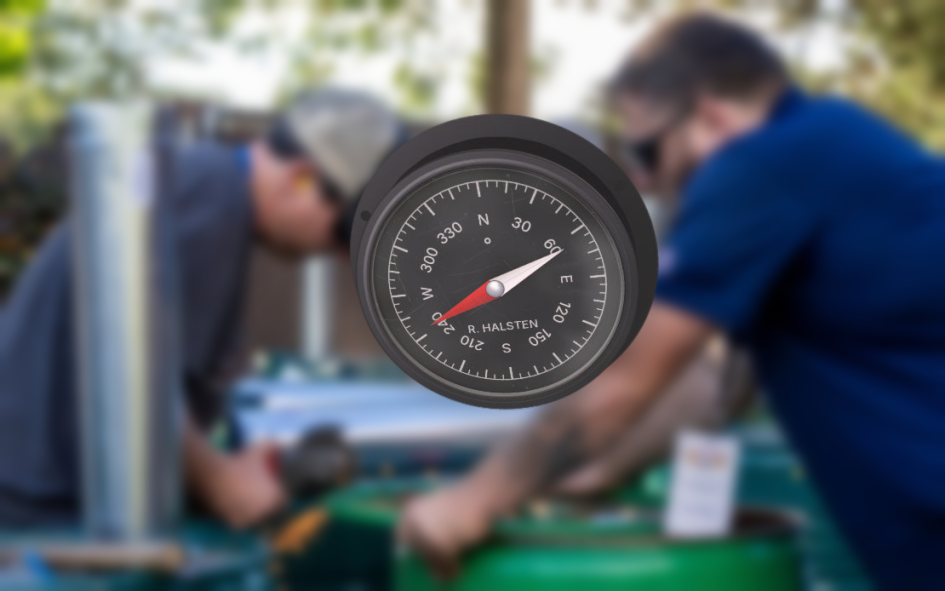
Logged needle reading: 245 °
